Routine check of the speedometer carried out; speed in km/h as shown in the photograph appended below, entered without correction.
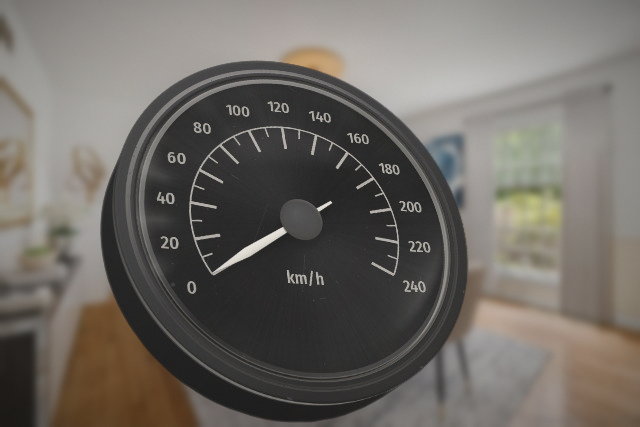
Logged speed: 0 km/h
